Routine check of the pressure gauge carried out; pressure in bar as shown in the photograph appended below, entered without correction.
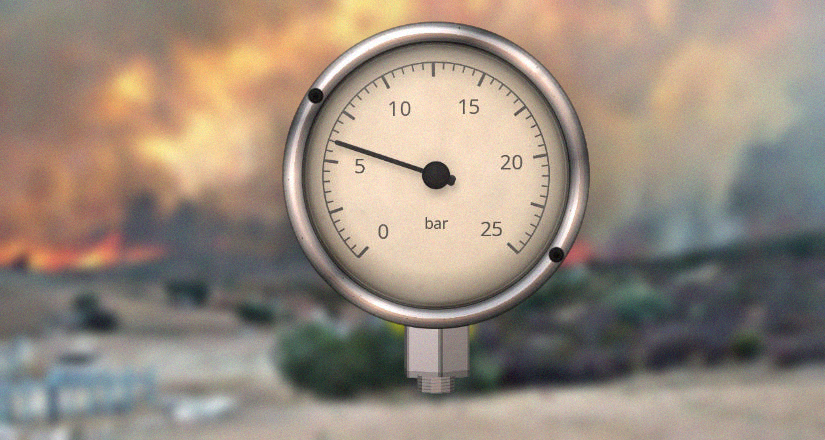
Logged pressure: 6 bar
